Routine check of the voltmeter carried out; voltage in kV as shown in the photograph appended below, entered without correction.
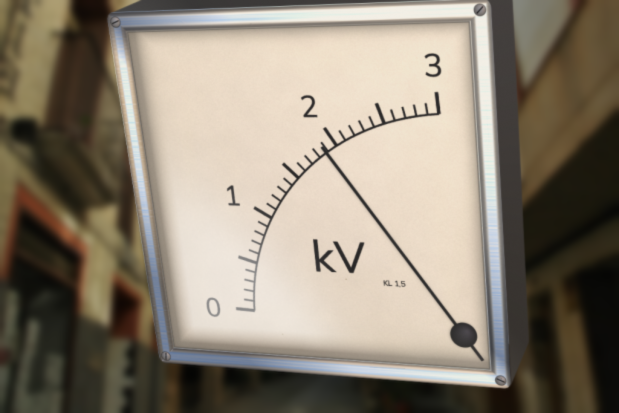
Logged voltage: 1.9 kV
